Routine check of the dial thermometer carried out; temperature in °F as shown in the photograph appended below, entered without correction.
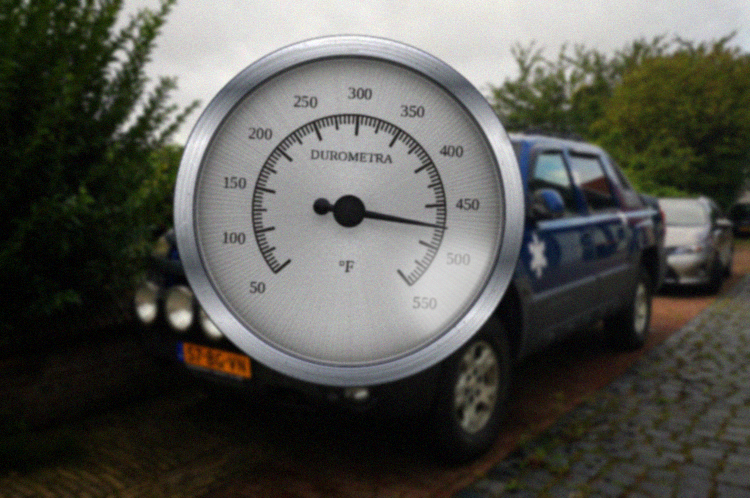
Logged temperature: 475 °F
